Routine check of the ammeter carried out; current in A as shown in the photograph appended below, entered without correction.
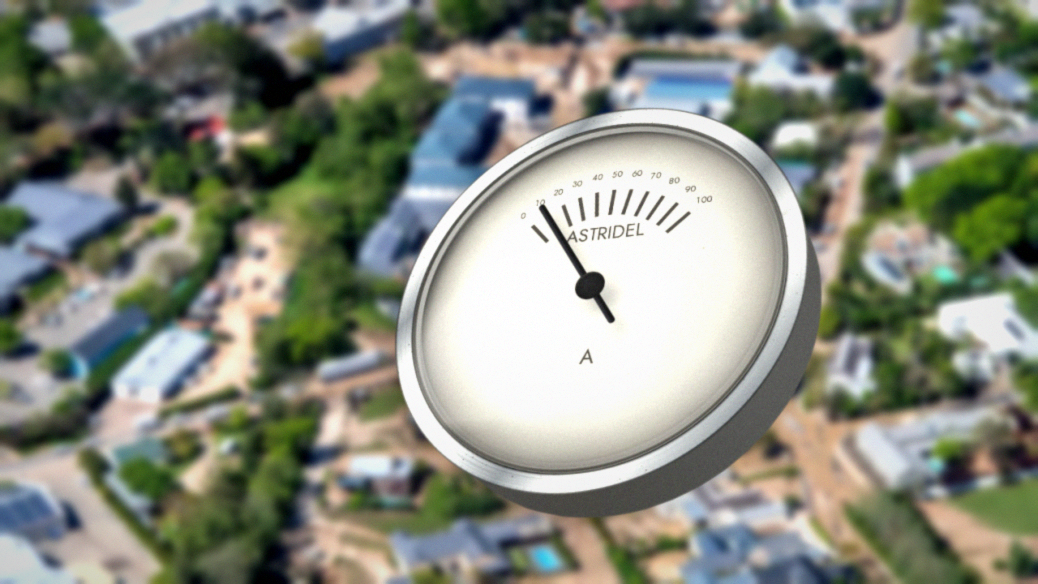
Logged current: 10 A
